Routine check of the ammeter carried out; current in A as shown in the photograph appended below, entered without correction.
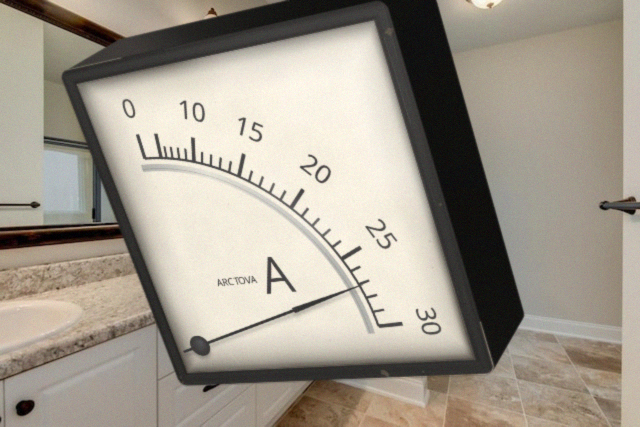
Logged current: 27 A
